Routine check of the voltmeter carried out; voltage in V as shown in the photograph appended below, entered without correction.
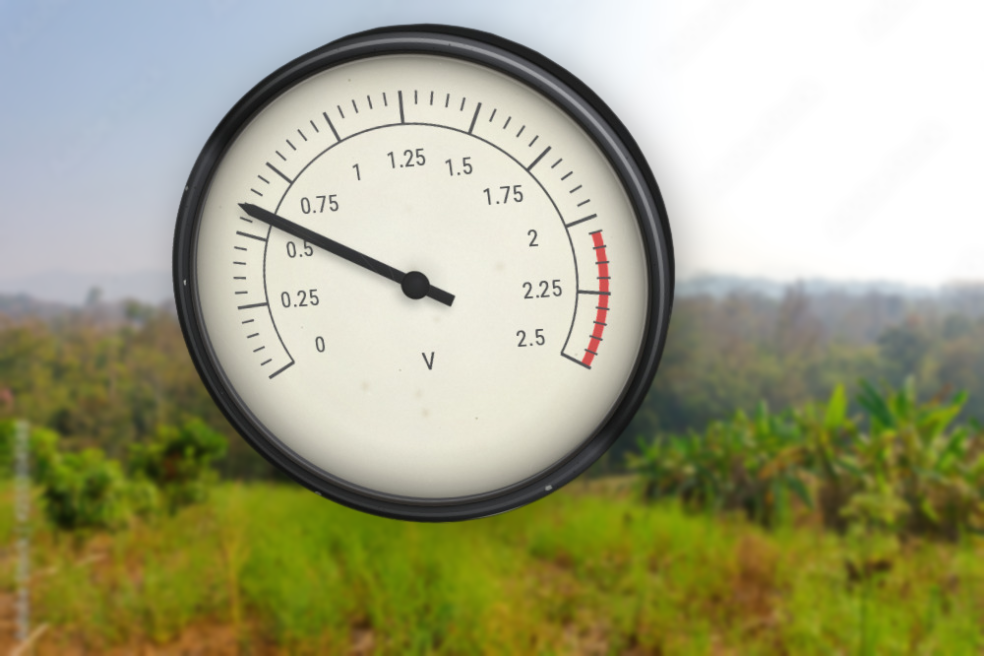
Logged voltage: 0.6 V
